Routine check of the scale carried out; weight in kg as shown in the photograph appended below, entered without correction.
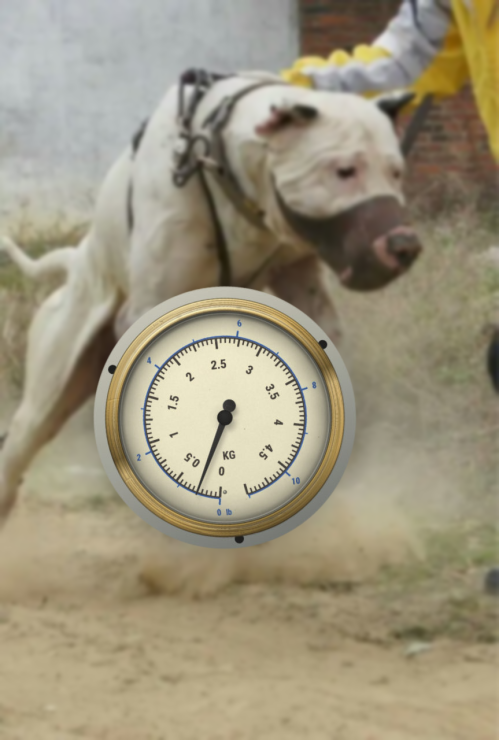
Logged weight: 0.25 kg
